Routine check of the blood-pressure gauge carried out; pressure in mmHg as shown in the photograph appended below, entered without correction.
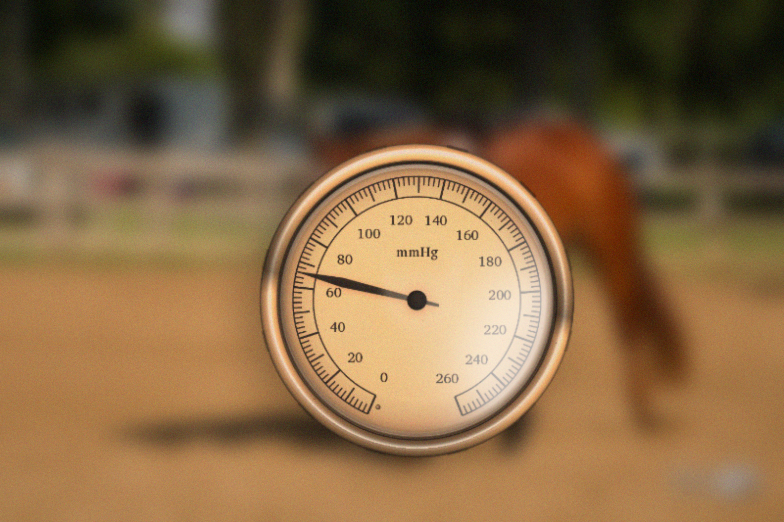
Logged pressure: 66 mmHg
